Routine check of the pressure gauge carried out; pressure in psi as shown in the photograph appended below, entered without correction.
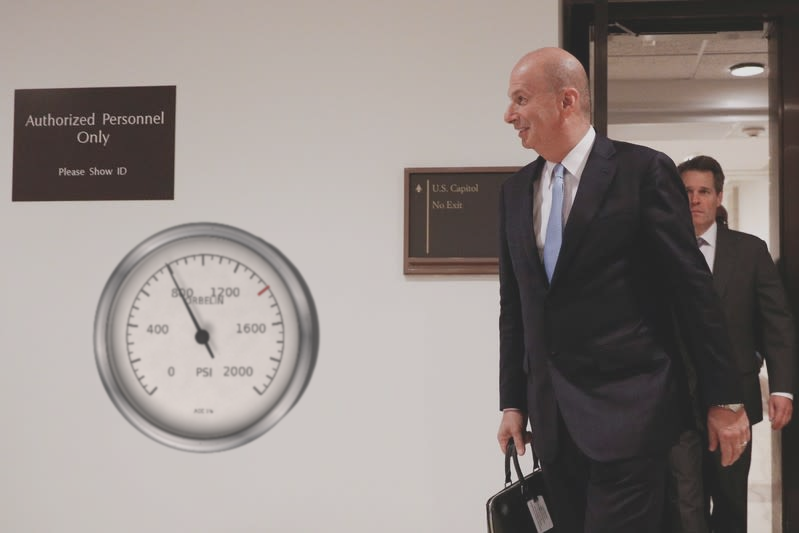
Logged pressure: 800 psi
